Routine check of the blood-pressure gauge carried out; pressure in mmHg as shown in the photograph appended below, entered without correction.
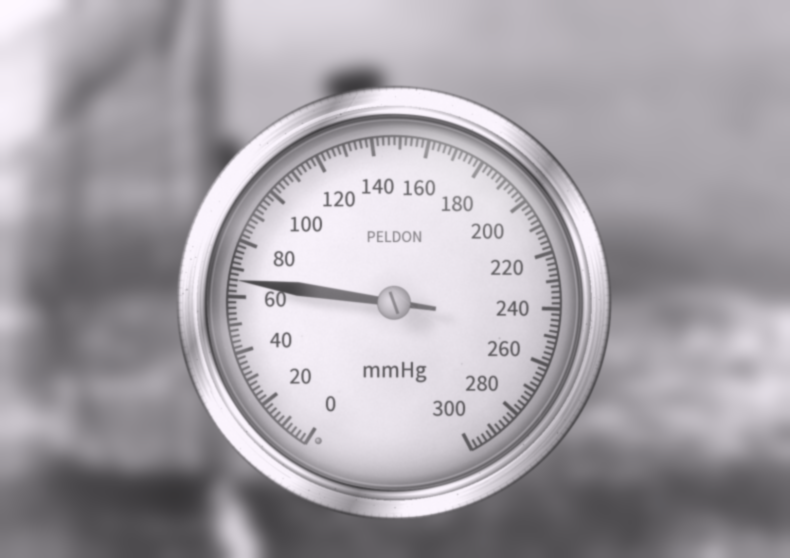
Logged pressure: 66 mmHg
